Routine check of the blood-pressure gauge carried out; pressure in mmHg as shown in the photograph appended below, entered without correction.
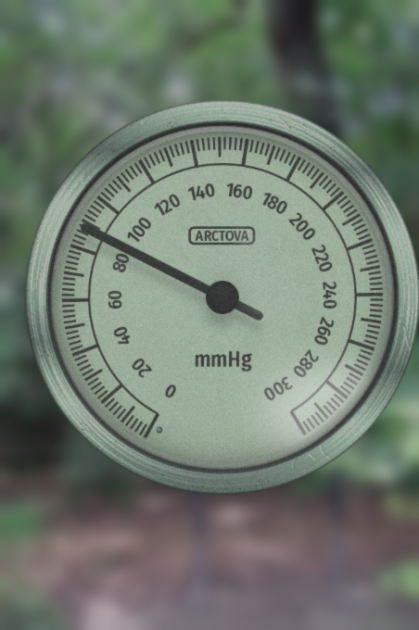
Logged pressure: 88 mmHg
